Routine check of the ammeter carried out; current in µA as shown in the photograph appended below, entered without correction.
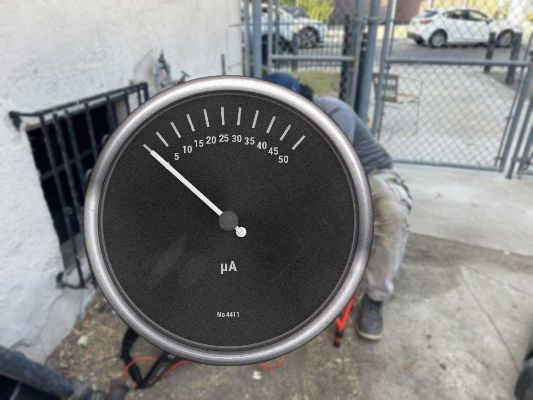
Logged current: 0 µA
